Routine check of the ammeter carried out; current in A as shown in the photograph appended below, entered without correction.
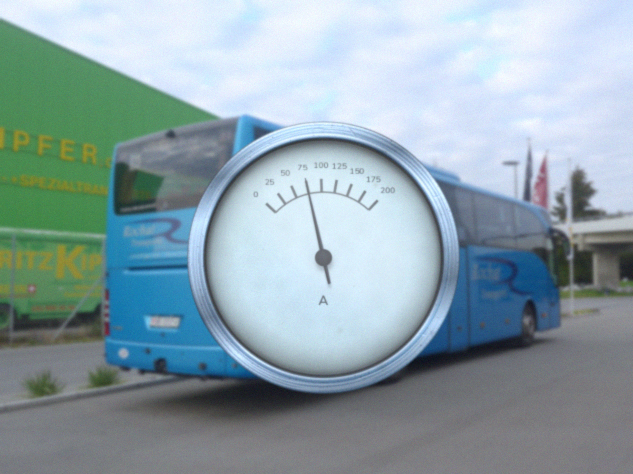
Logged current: 75 A
